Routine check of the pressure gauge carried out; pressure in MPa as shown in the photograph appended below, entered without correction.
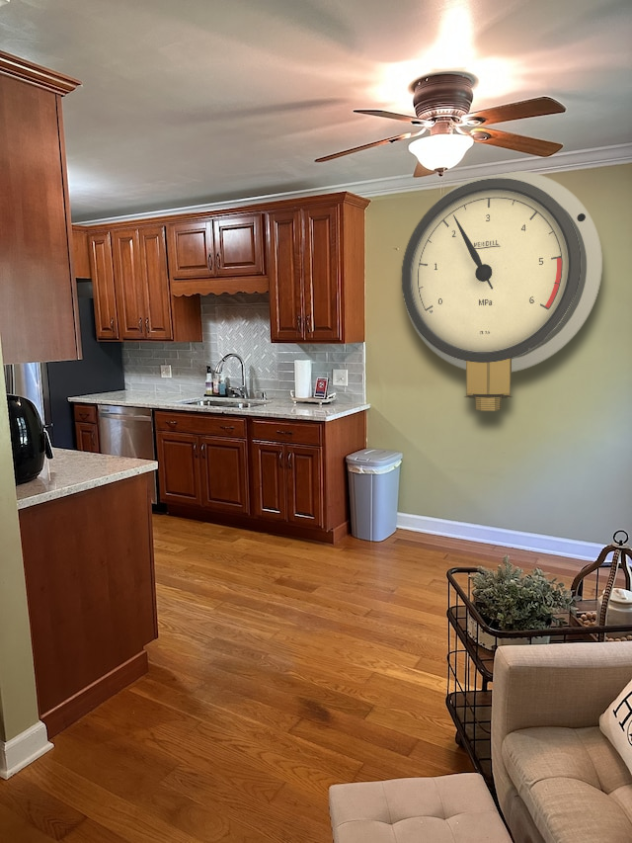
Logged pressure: 2.25 MPa
